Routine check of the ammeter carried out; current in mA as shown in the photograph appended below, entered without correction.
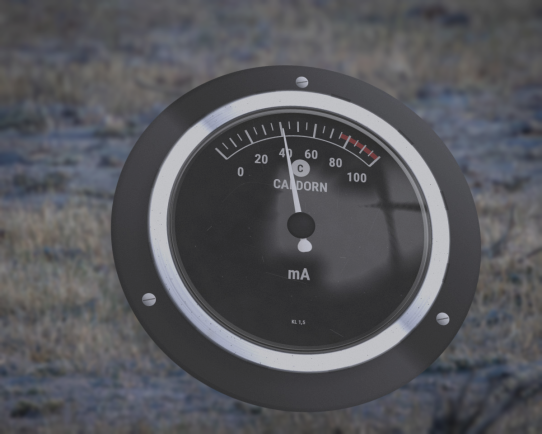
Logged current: 40 mA
